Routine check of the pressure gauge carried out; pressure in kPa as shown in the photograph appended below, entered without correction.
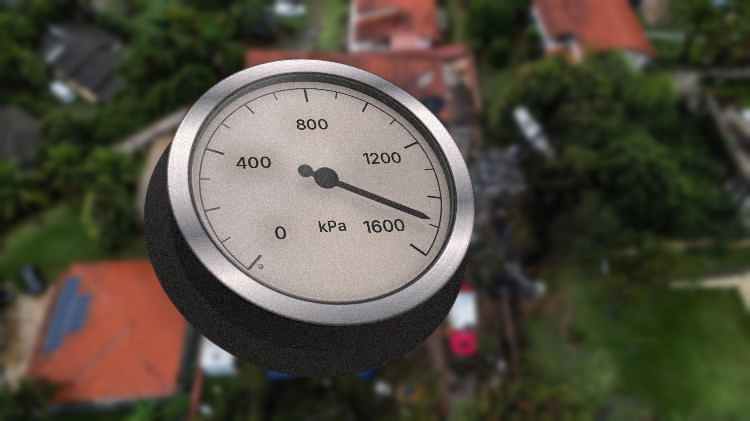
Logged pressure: 1500 kPa
